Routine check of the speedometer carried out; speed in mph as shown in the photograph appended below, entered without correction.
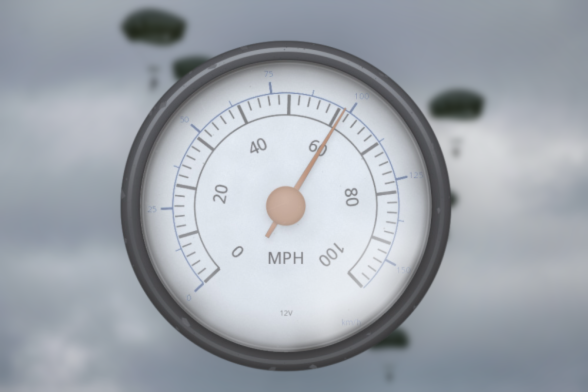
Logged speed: 61 mph
